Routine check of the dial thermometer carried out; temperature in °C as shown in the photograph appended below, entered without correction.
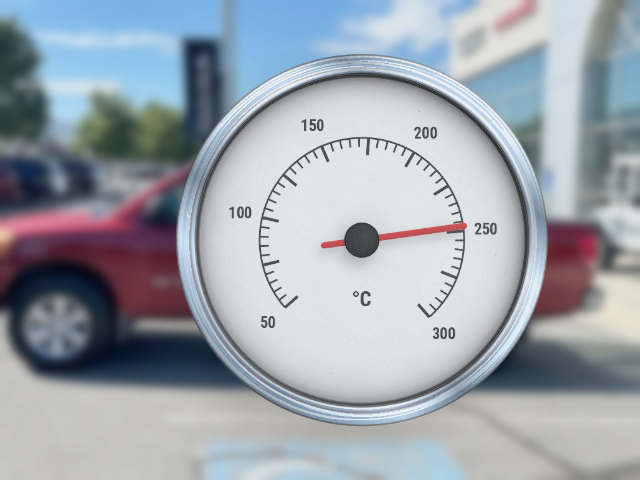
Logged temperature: 247.5 °C
